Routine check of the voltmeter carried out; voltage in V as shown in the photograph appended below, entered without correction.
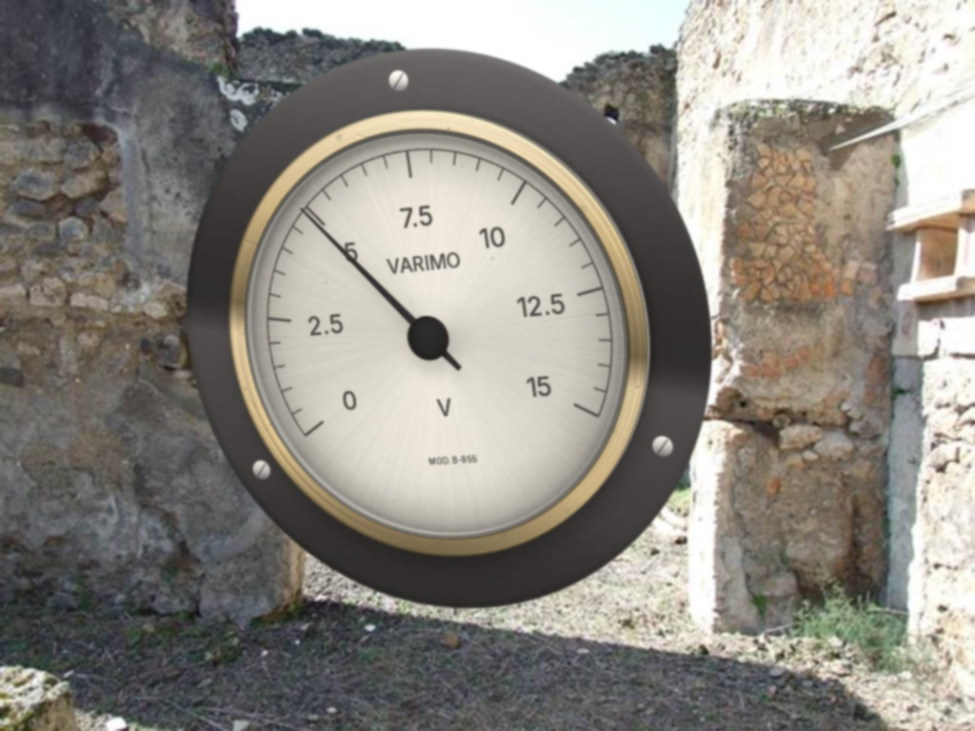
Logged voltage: 5 V
